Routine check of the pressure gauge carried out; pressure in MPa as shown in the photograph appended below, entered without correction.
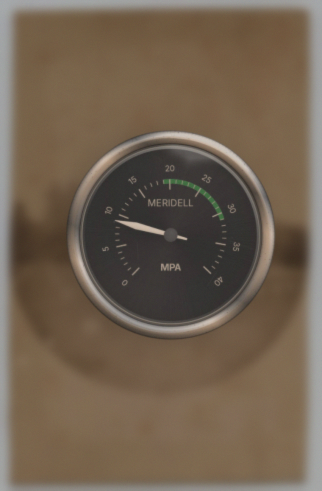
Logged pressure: 9 MPa
